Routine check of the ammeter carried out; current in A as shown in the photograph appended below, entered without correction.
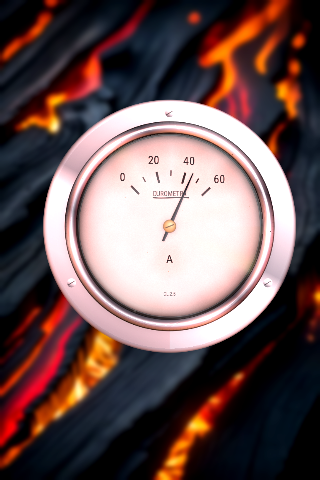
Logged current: 45 A
